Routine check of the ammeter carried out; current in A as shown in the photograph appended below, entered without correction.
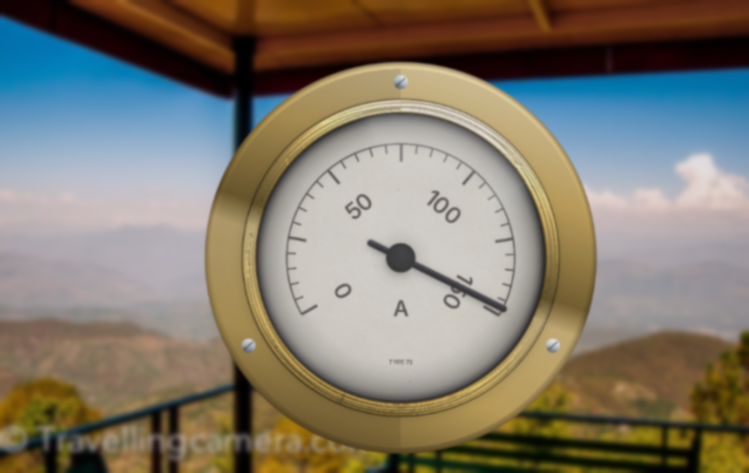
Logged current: 147.5 A
